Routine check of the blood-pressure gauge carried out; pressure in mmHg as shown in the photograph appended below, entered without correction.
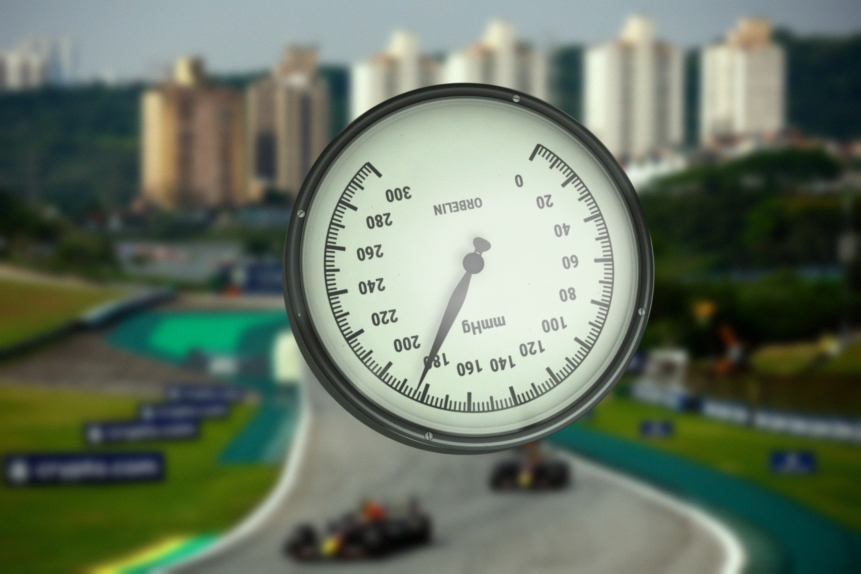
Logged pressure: 184 mmHg
